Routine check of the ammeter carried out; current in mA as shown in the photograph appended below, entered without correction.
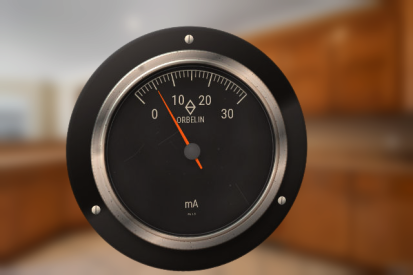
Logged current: 5 mA
